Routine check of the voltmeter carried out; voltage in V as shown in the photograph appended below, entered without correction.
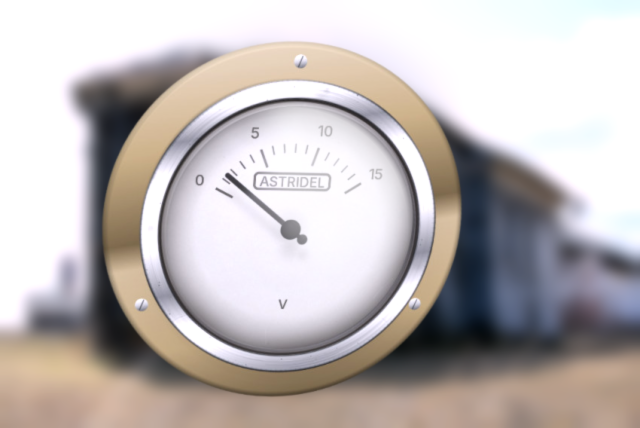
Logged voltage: 1.5 V
